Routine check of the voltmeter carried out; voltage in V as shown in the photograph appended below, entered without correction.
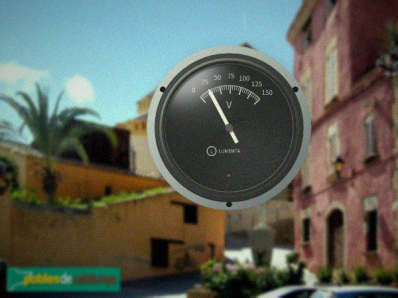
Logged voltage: 25 V
